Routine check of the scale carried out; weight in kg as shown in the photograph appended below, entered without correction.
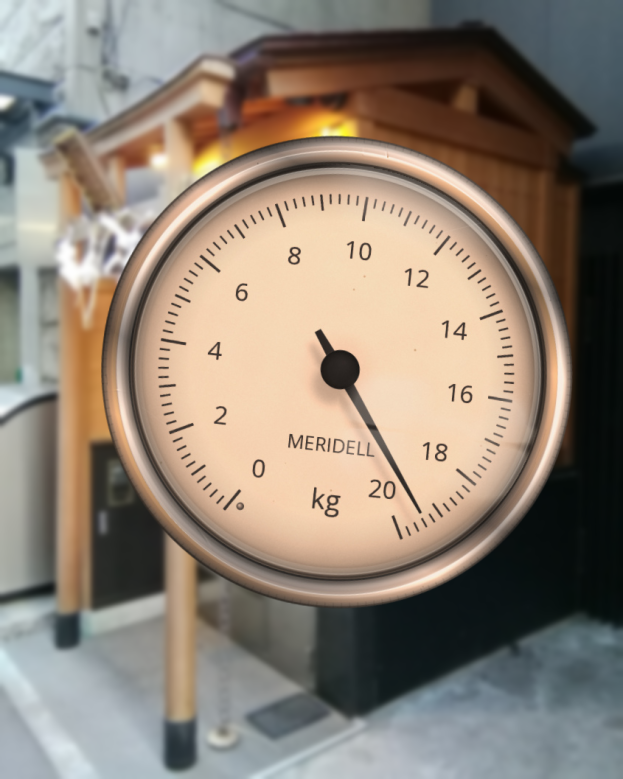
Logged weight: 19.4 kg
